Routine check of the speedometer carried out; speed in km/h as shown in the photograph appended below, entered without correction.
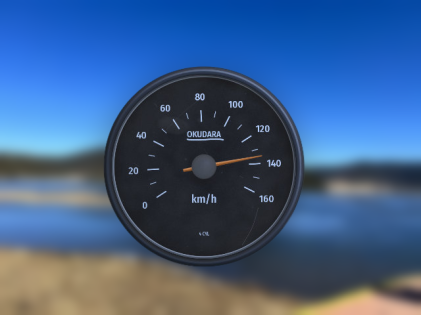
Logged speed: 135 km/h
